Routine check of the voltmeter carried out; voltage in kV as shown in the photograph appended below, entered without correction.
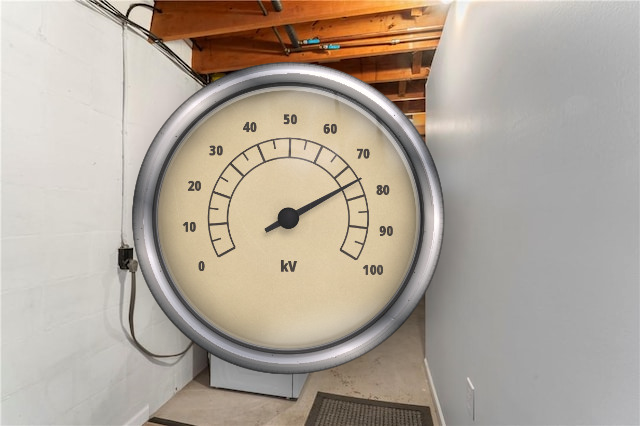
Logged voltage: 75 kV
